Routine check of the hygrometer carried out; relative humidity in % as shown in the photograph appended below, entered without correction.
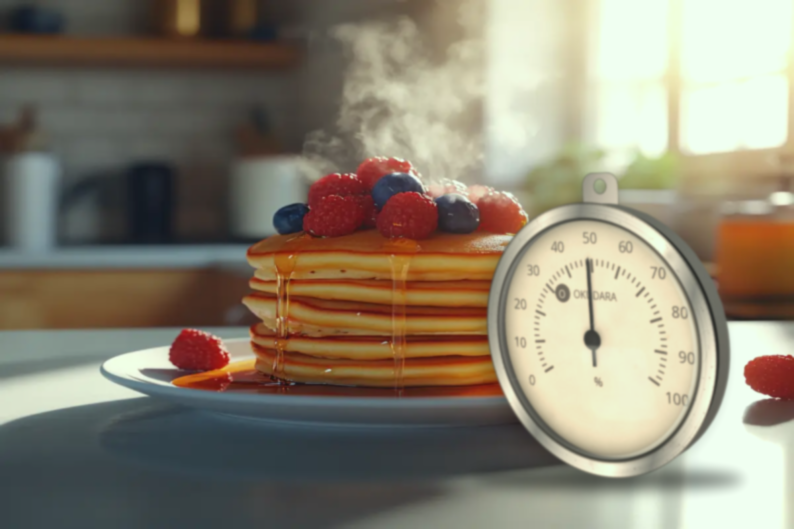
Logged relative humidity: 50 %
